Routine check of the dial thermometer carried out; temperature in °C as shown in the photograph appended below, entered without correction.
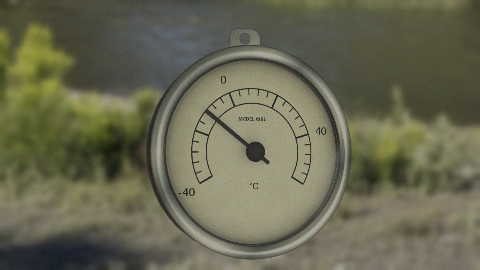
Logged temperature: -12 °C
